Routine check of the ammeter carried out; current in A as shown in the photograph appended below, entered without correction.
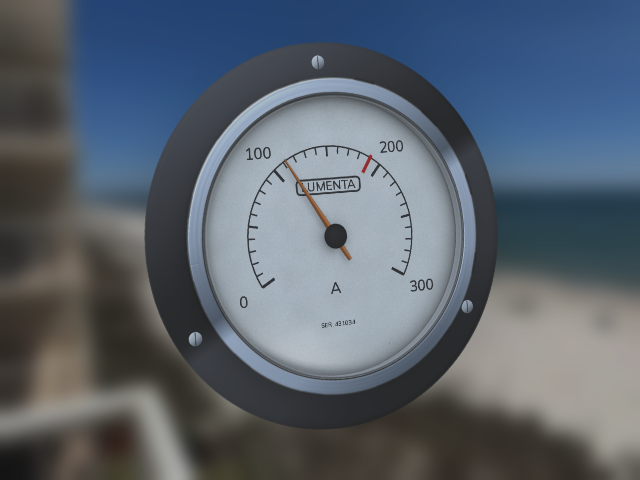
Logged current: 110 A
